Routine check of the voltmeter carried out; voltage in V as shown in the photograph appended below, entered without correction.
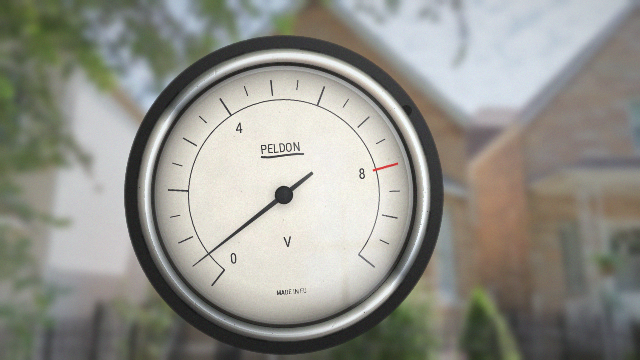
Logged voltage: 0.5 V
